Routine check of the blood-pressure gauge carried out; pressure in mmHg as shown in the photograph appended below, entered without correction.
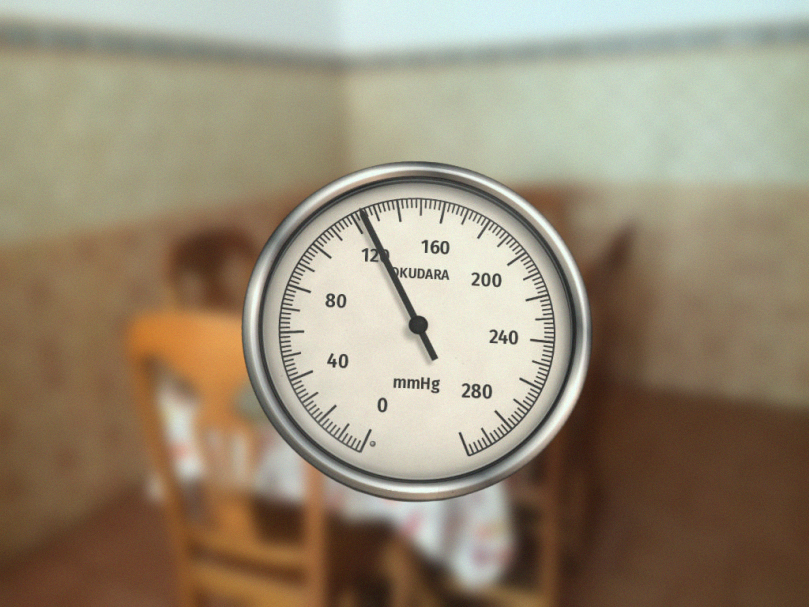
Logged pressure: 124 mmHg
